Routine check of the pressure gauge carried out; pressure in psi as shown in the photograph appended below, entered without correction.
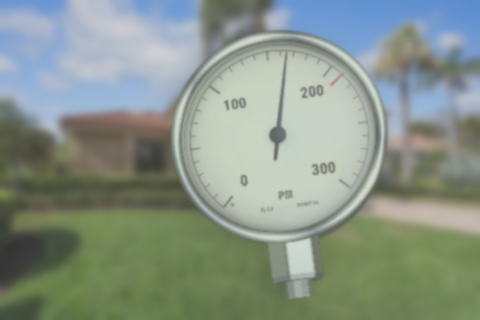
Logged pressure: 165 psi
